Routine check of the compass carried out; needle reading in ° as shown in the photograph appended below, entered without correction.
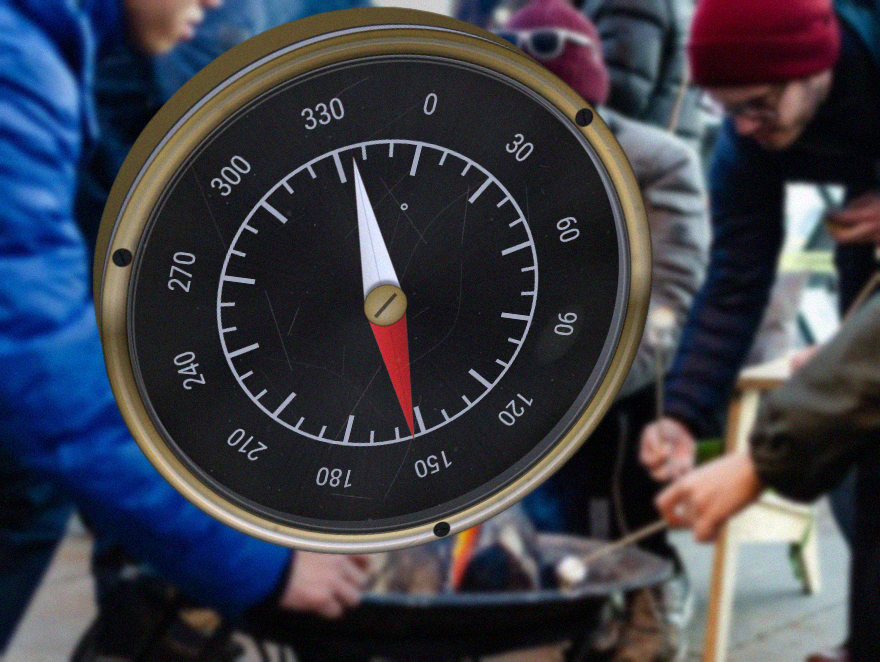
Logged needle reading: 155 °
